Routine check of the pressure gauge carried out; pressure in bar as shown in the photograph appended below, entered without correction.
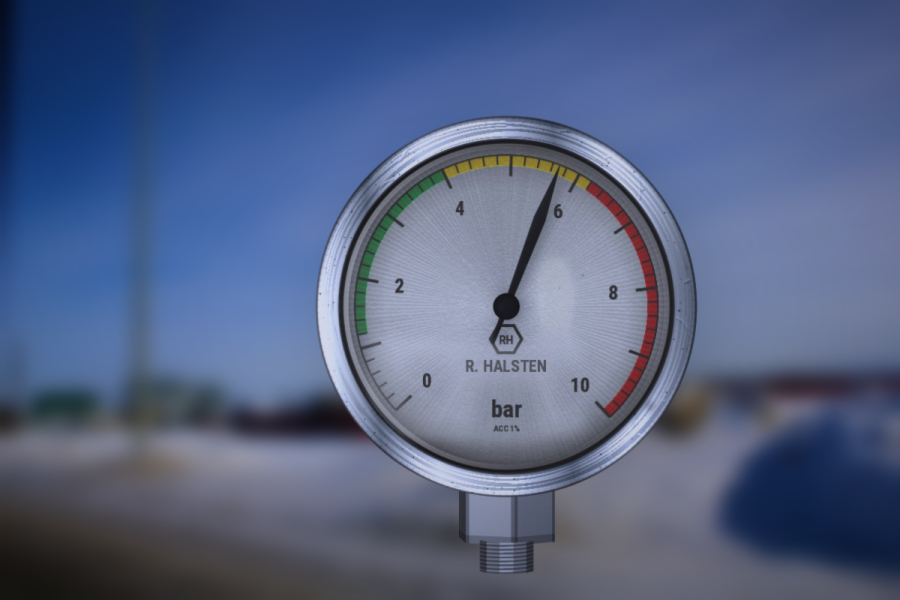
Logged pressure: 5.7 bar
